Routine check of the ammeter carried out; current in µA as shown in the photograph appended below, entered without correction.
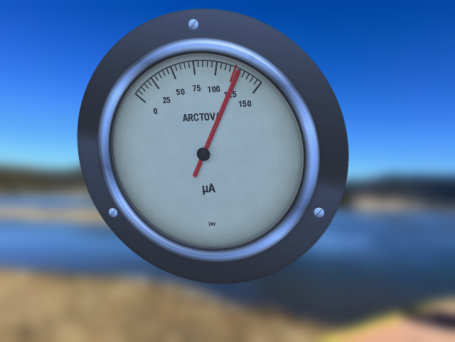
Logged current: 125 µA
